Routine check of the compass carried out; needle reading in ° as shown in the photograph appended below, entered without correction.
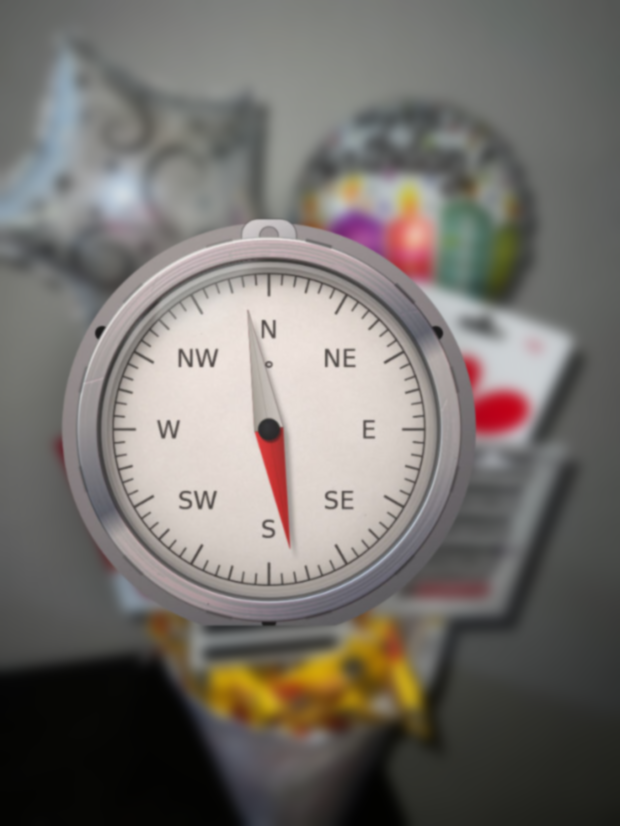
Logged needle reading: 170 °
